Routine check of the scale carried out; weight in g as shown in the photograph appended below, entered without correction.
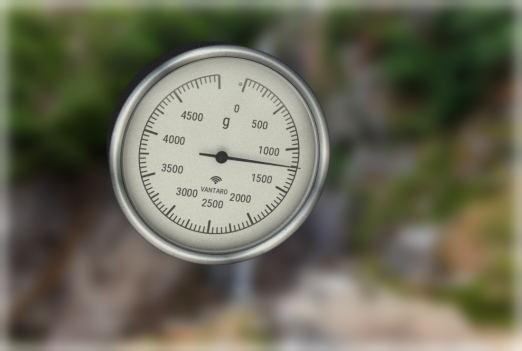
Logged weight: 1200 g
